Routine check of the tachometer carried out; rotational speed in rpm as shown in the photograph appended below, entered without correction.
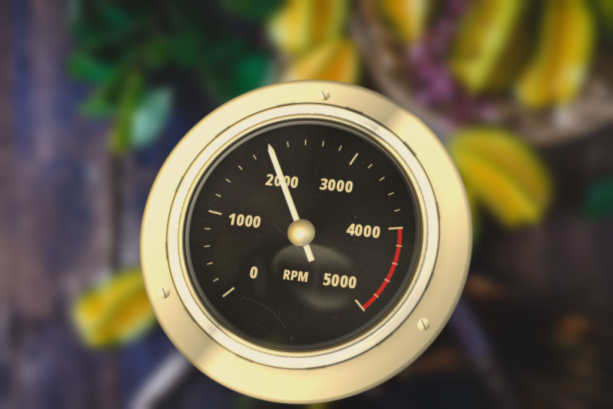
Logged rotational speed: 2000 rpm
